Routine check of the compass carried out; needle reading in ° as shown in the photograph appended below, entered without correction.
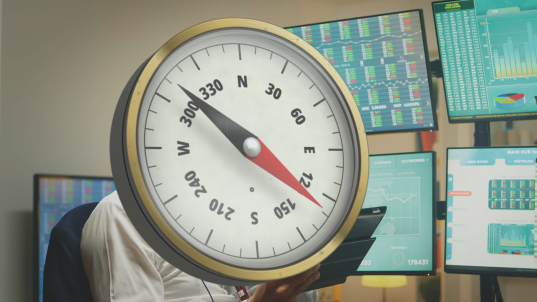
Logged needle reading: 130 °
